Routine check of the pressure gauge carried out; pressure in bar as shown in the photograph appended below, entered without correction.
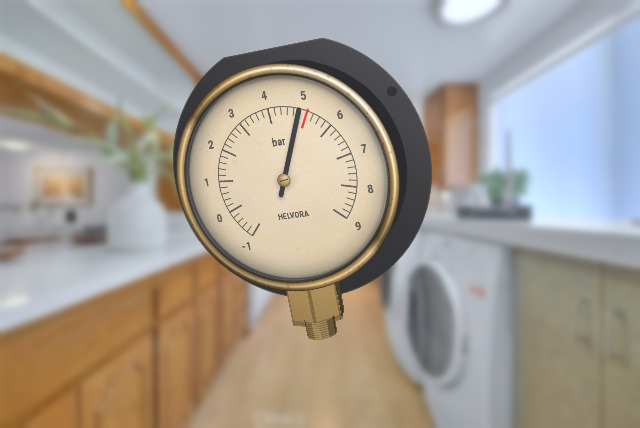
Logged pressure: 5 bar
